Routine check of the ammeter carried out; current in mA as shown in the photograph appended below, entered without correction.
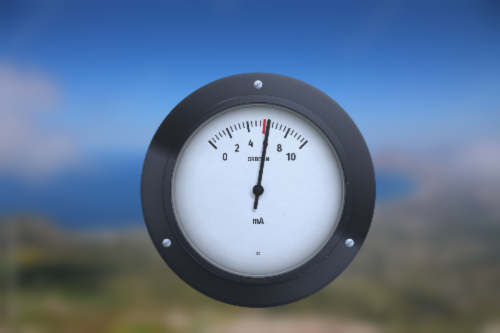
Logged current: 6 mA
